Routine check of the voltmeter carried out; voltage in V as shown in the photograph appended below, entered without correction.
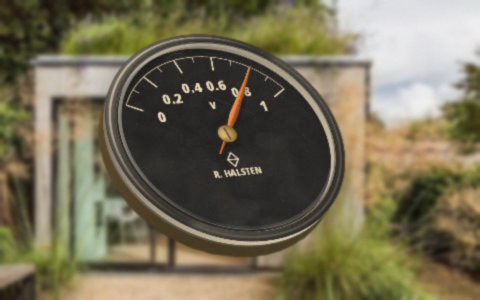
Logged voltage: 0.8 V
